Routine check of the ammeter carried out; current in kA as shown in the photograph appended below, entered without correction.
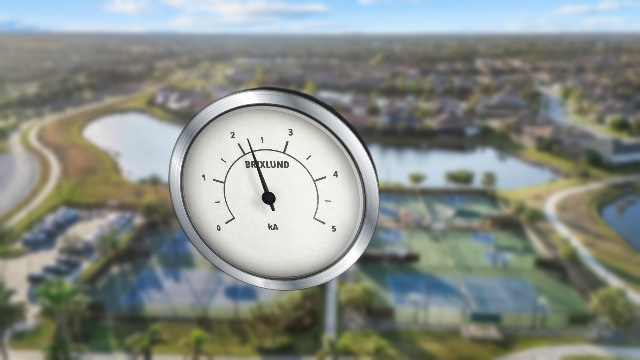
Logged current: 2.25 kA
